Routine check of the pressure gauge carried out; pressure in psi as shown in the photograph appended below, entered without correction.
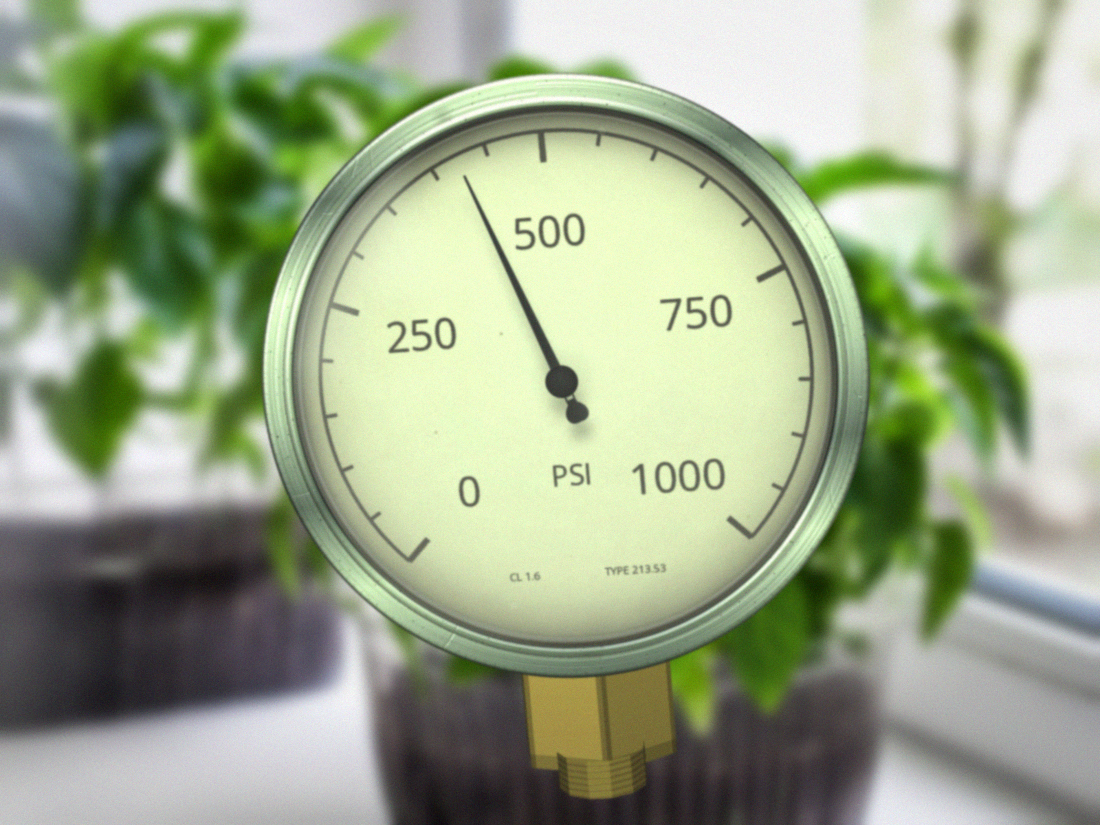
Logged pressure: 425 psi
